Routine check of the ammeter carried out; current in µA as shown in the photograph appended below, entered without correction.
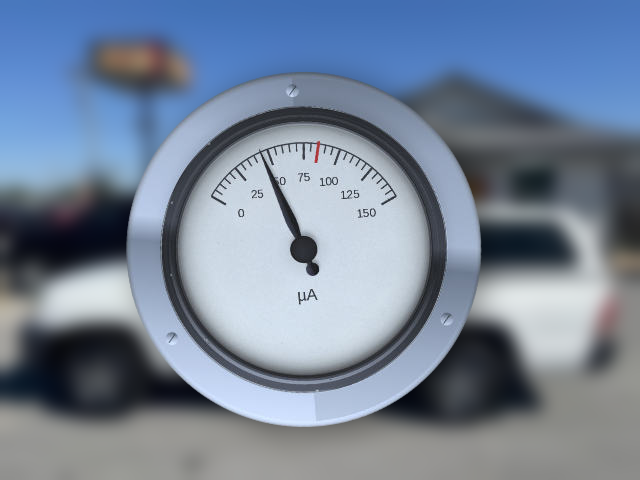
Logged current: 45 µA
